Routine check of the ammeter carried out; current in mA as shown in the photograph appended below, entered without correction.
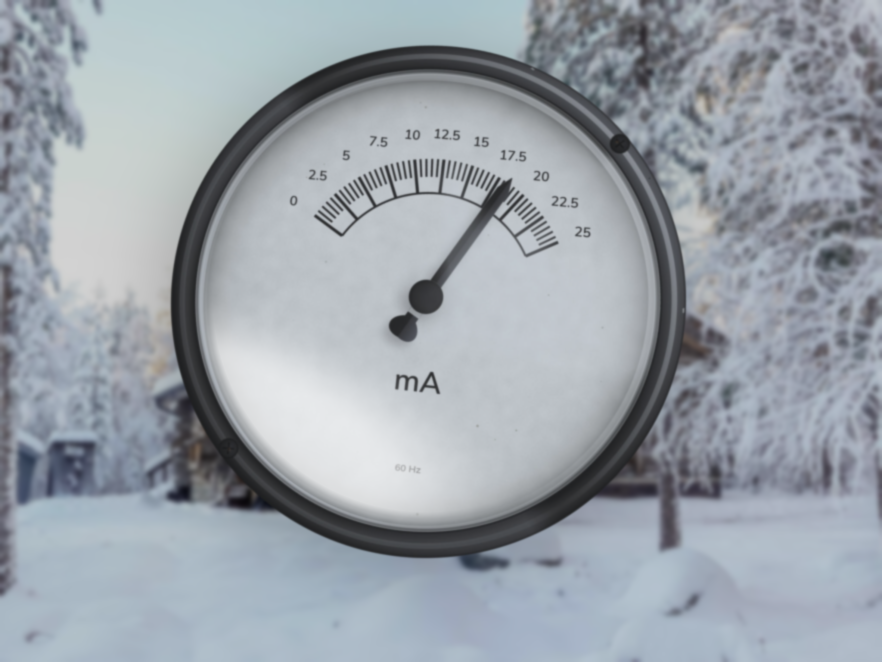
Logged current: 18.5 mA
